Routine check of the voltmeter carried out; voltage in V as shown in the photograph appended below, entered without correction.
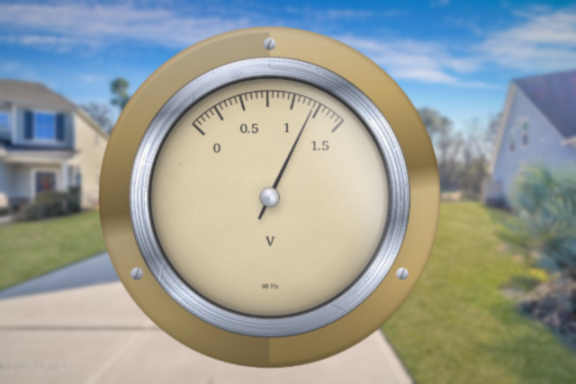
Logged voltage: 1.2 V
